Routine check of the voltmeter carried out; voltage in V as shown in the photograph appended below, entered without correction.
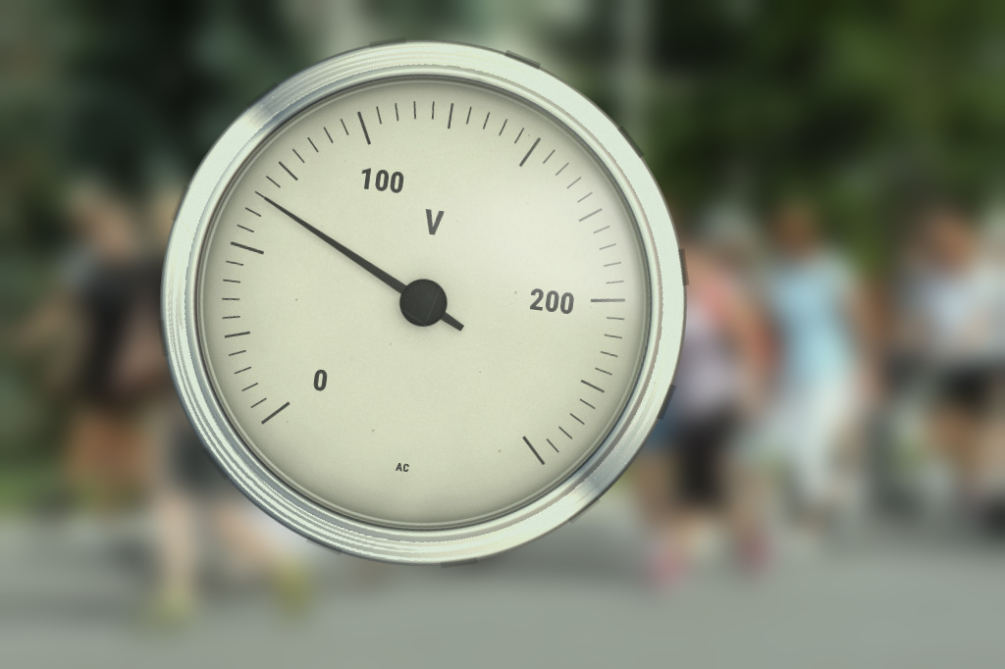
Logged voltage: 65 V
